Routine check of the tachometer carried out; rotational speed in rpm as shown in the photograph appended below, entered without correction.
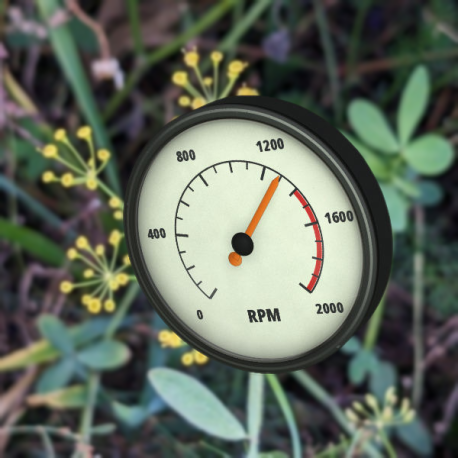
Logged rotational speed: 1300 rpm
